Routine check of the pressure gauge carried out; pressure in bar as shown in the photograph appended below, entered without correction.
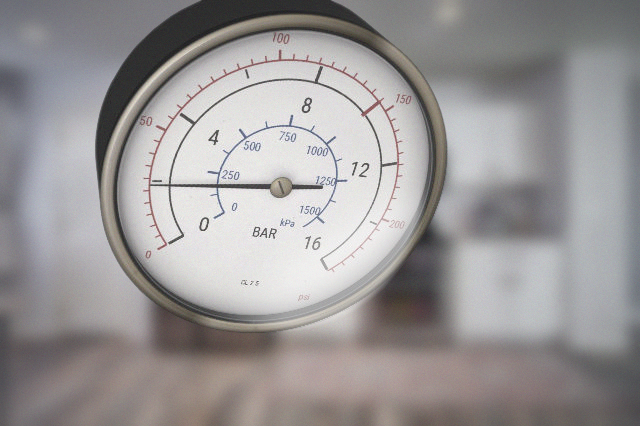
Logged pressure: 2 bar
